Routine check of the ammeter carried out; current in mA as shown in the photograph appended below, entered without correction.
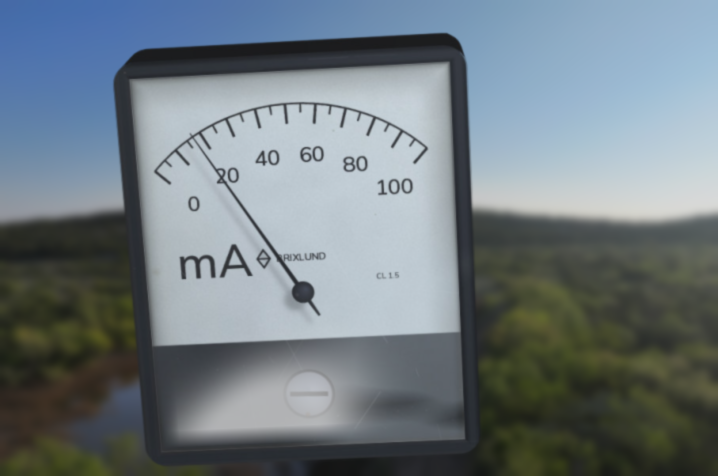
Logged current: 17.5 mA
